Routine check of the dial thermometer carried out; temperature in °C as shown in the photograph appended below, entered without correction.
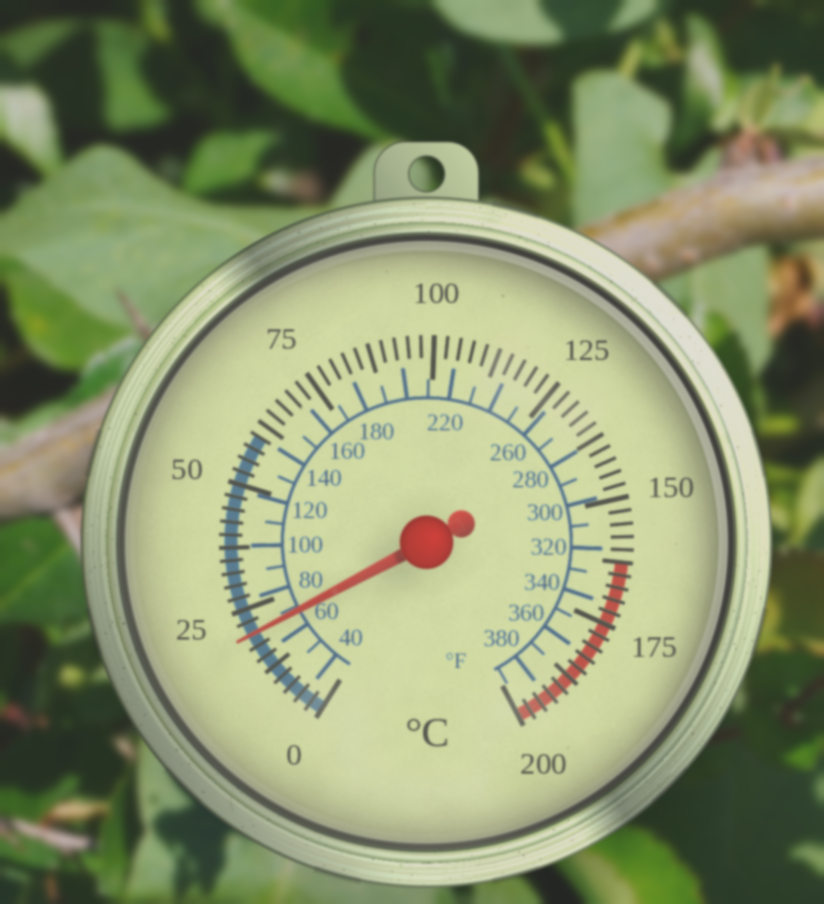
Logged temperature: 20 °C
